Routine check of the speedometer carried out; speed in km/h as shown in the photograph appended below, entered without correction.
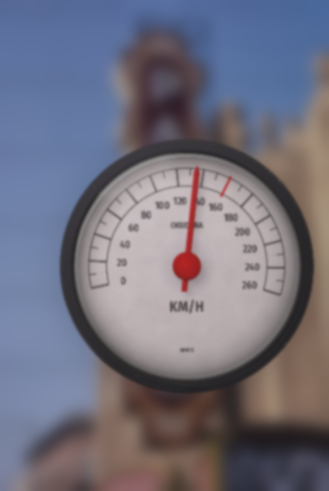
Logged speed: 135 km/h
